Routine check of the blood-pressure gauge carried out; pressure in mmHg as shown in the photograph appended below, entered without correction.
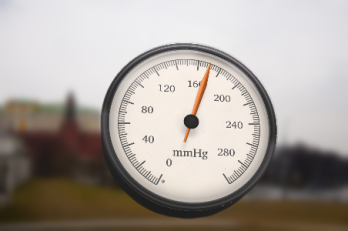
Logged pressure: 170 mmHg
